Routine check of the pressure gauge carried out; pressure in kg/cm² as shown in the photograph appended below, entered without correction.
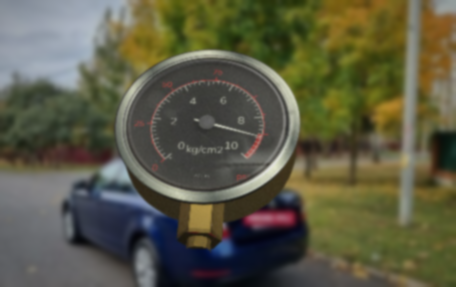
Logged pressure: 9 kg/cm²
